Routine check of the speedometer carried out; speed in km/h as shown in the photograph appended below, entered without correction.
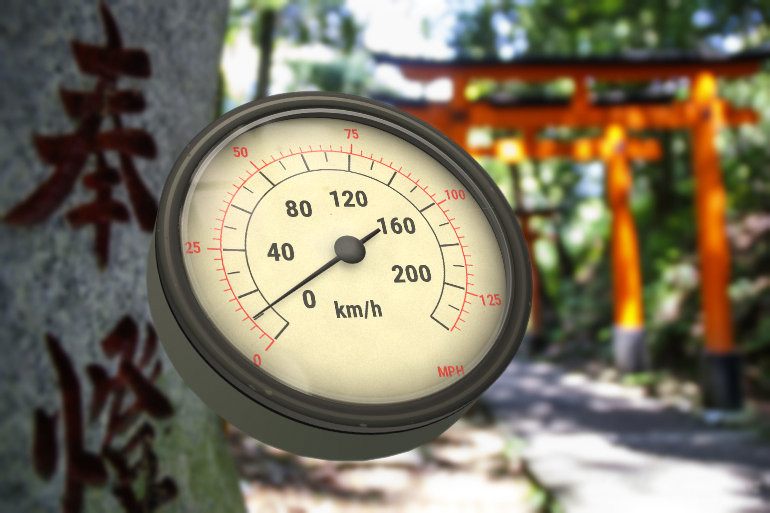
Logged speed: 10 km/h
